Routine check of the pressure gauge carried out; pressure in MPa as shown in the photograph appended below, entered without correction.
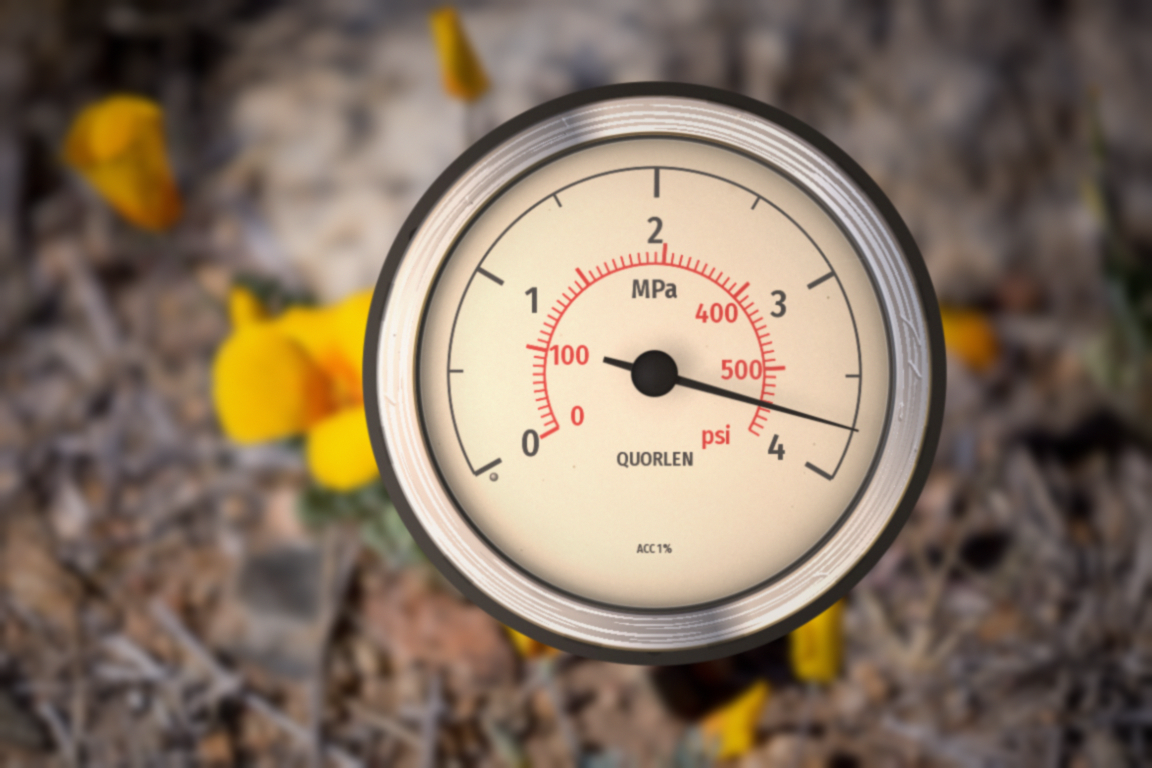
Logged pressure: 3.75 MPa
